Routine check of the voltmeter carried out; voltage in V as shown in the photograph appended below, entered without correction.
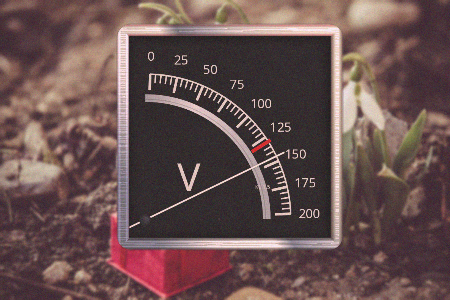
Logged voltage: 145 V
